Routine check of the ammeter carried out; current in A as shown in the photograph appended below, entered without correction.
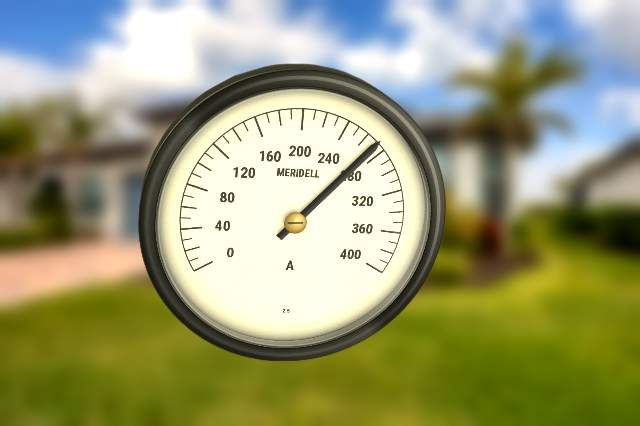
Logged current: 270 A
